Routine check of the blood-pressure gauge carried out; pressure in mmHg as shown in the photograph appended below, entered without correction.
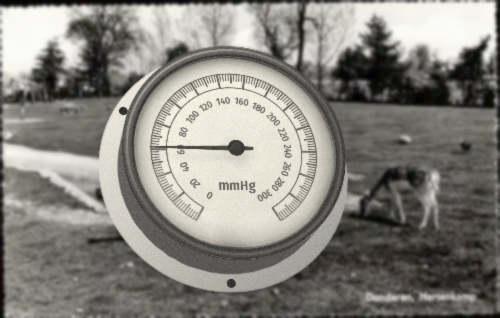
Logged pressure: 60 mmHg
